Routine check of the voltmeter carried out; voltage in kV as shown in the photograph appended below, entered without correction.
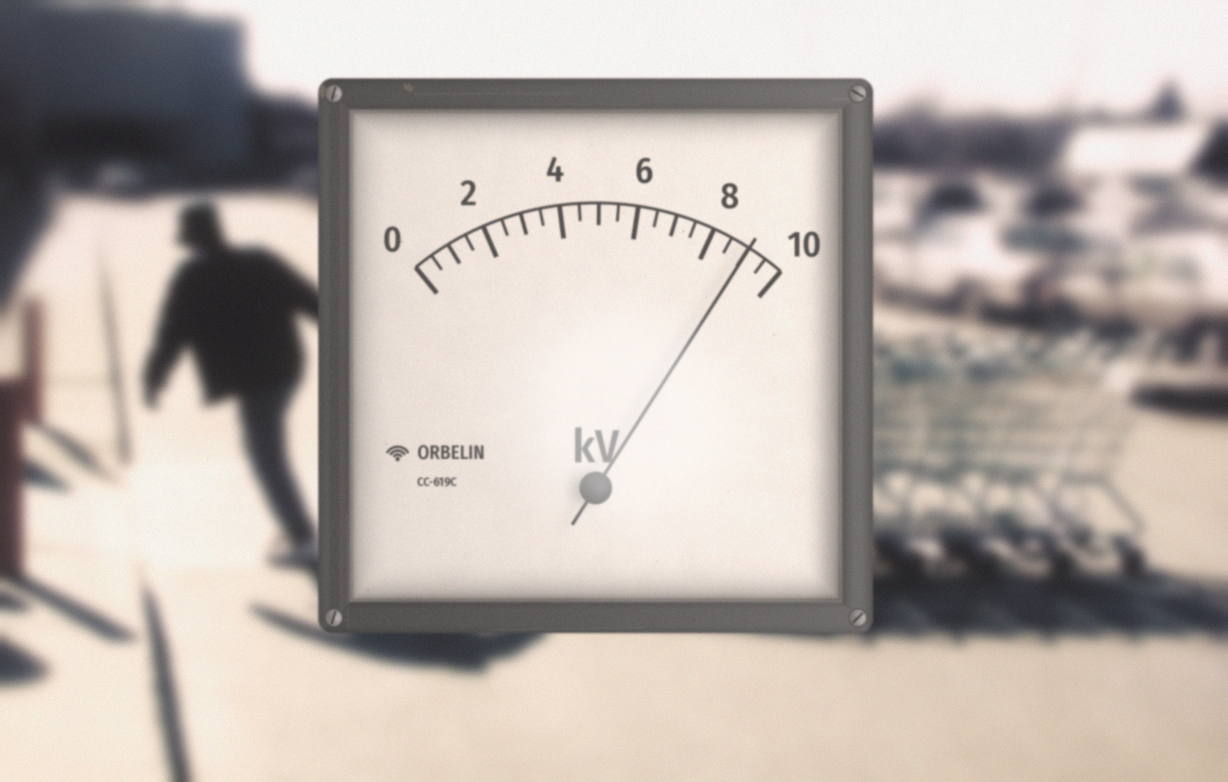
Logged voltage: 9 kV
